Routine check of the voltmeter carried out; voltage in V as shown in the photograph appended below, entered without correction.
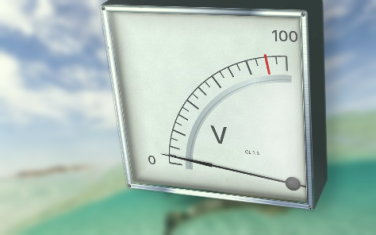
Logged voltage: 5 V
